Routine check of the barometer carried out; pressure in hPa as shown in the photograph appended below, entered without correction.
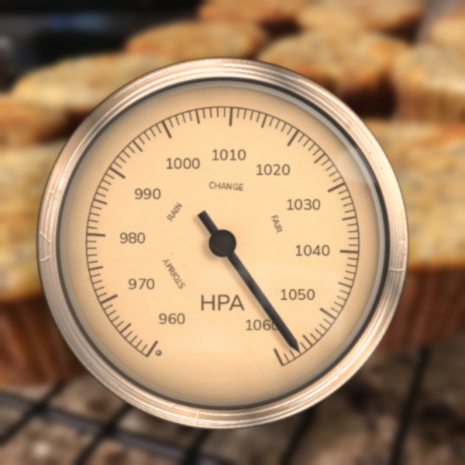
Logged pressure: 1057 hPa
